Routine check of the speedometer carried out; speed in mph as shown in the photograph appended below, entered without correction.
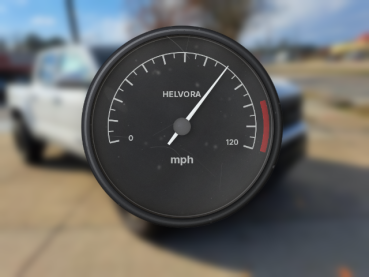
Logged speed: 80 mph
